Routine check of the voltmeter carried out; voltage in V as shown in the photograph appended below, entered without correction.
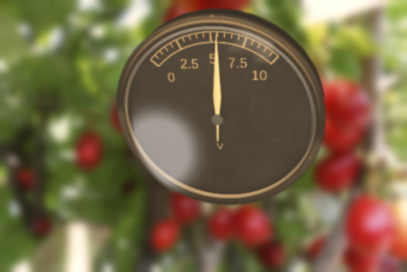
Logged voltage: 5.5 V
